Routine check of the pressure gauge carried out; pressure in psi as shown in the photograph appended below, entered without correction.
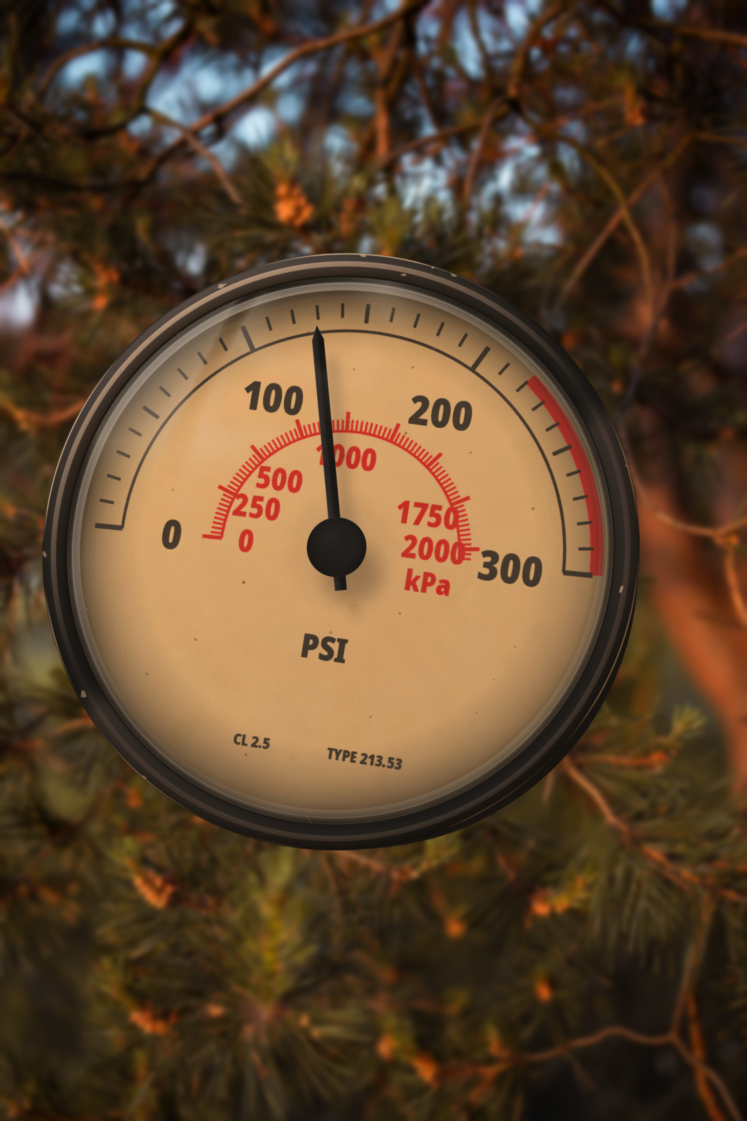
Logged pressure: 130 psi
